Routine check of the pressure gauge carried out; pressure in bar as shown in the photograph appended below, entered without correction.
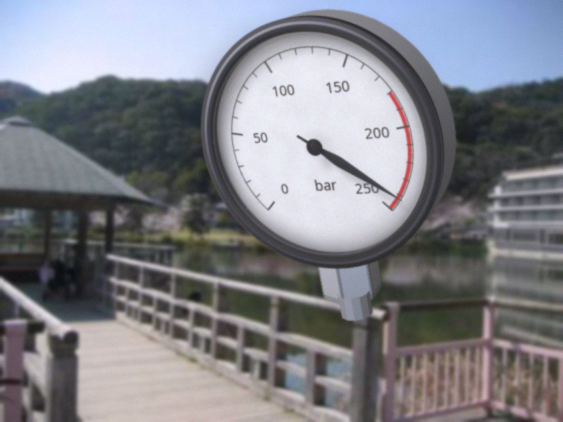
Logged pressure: 240 bar
